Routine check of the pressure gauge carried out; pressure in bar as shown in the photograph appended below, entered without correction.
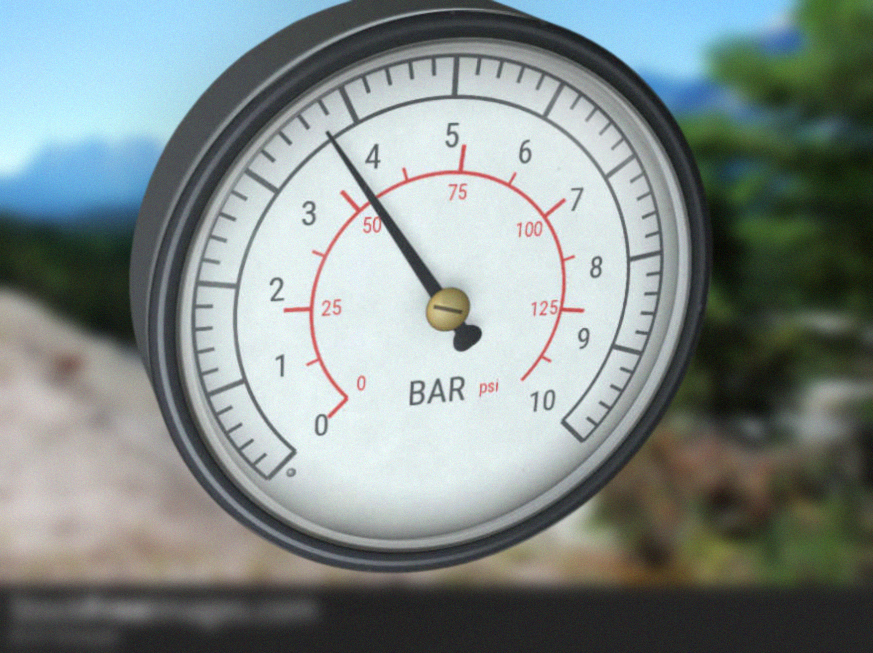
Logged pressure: 3.7 bar
